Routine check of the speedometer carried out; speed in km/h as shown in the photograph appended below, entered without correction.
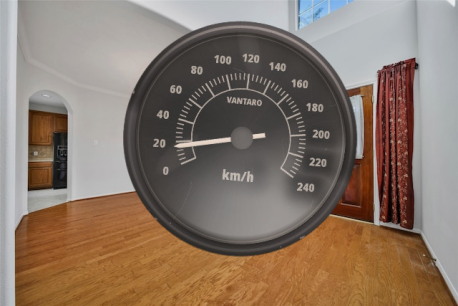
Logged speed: 16 km/h
